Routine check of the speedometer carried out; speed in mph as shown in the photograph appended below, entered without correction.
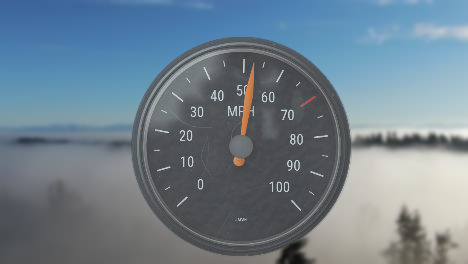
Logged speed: 52.5 mph
